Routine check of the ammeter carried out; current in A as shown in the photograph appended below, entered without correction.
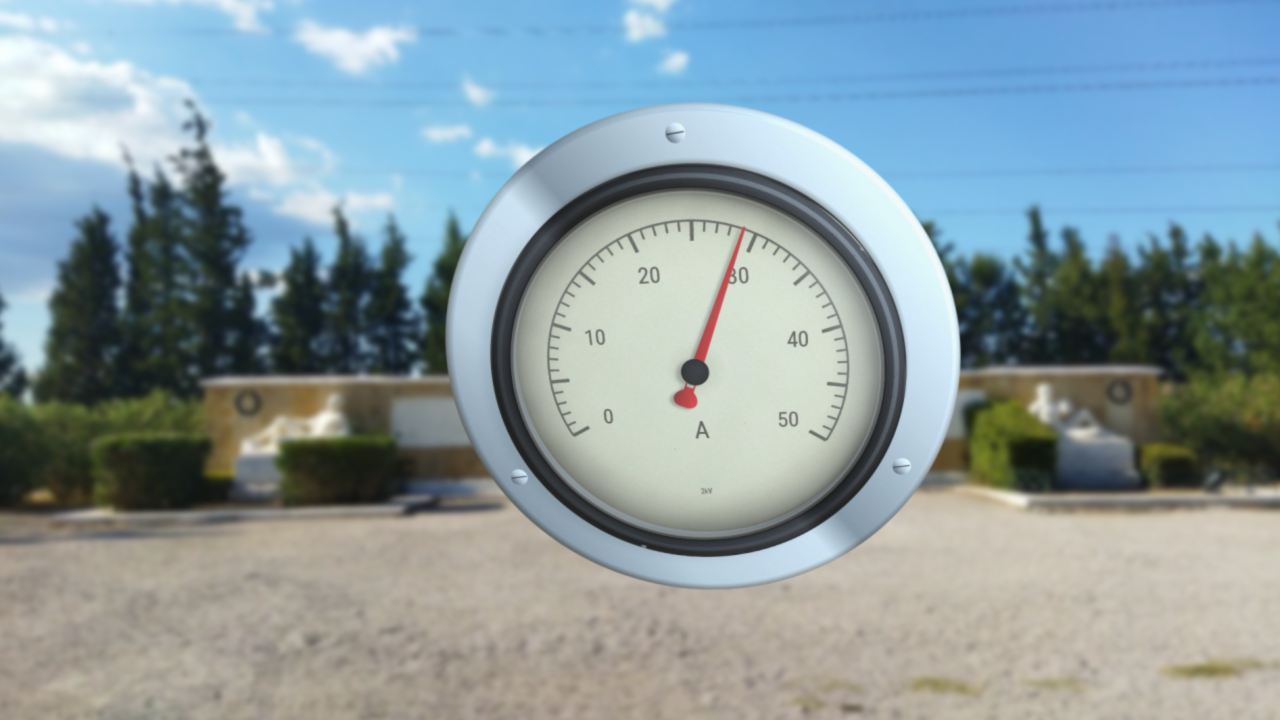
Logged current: 29 A
